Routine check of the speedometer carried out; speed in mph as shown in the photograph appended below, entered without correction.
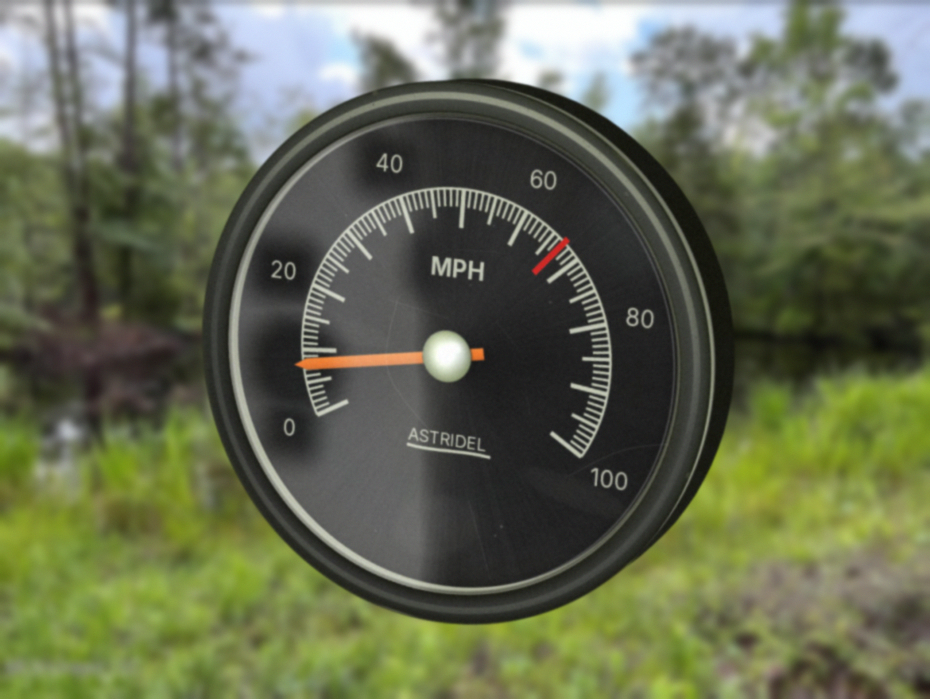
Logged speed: 8 mph
